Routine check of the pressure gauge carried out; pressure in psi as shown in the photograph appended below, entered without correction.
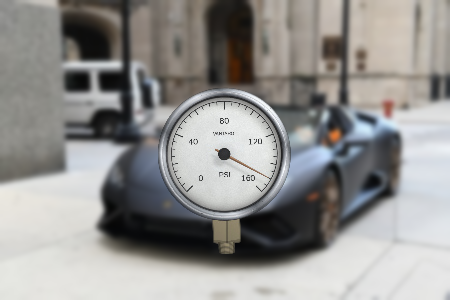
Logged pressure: 150 psi
